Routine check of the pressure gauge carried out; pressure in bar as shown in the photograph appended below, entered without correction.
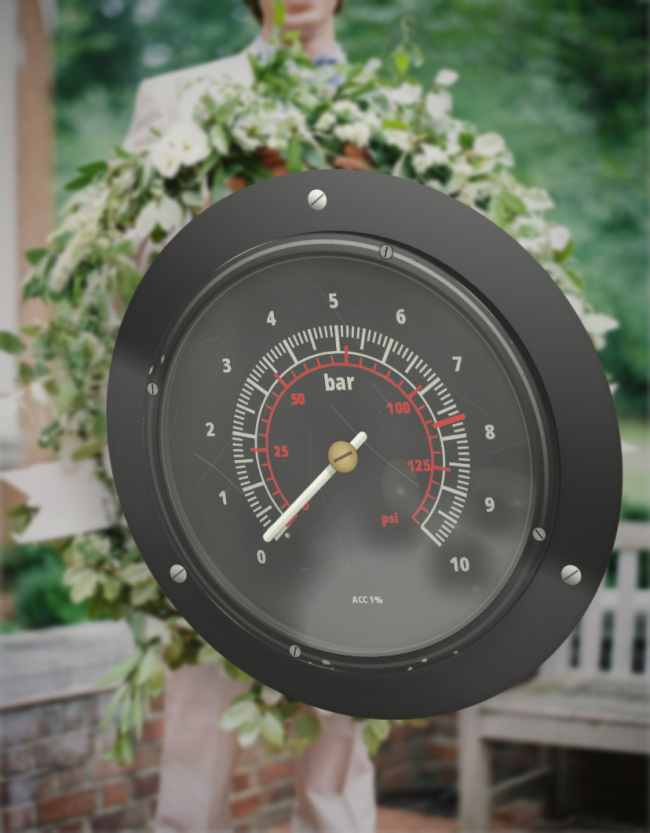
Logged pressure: 0.1 bar
